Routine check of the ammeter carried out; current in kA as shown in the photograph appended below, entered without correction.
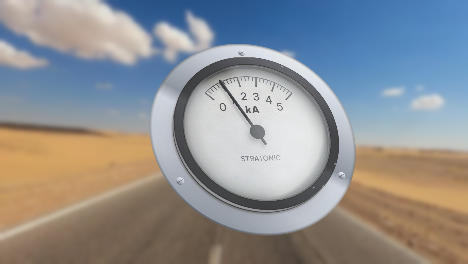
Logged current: 1 kA
